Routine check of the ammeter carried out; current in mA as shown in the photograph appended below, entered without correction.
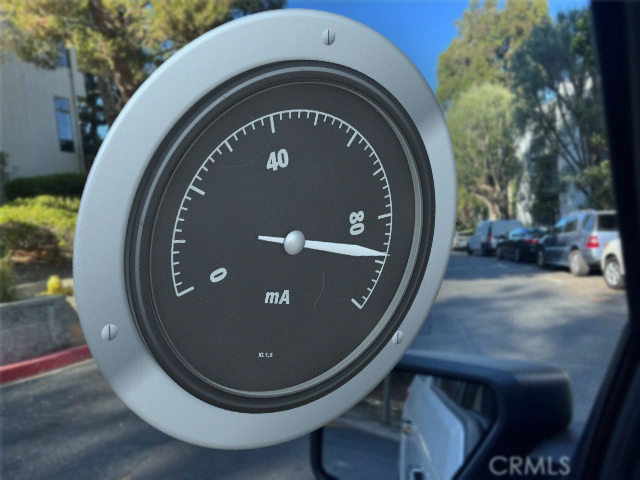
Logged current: 88 mA
